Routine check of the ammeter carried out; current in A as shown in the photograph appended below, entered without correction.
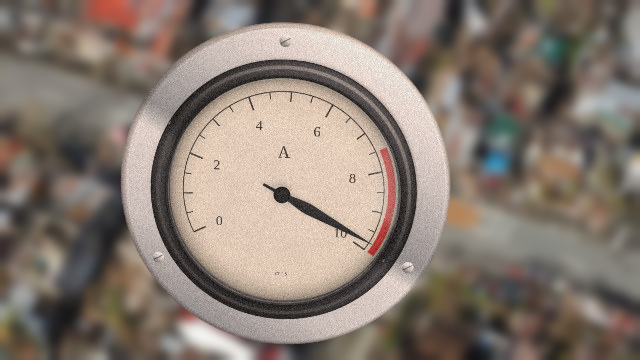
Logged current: 9.75 A
